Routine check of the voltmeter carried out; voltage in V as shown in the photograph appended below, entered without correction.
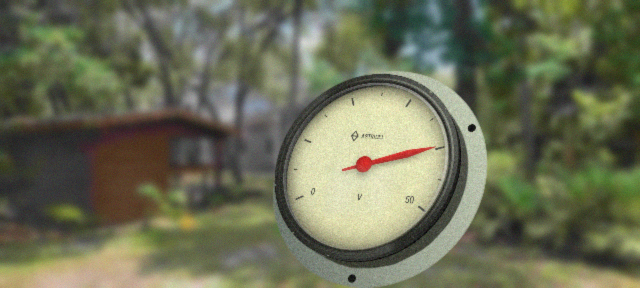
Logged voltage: 40 V
